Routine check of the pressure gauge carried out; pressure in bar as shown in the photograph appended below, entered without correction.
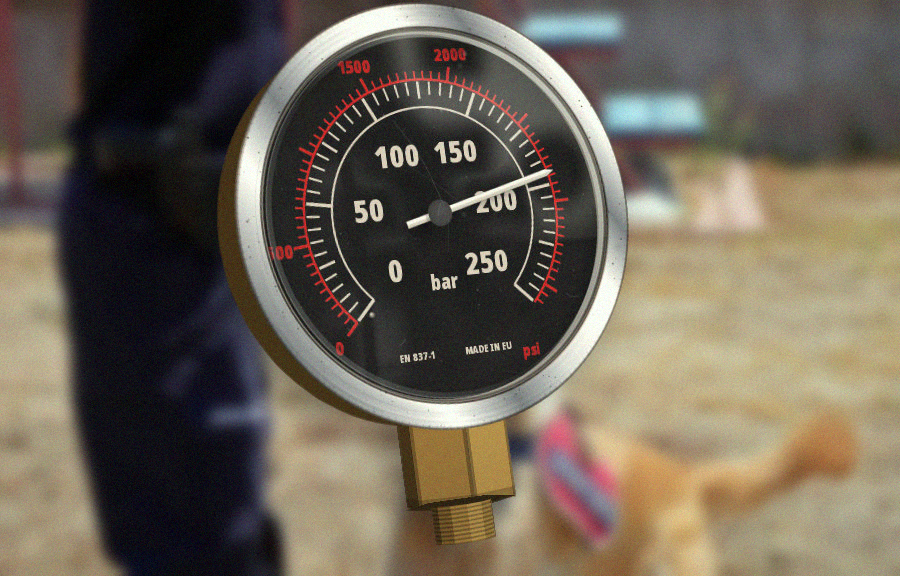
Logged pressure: 195 bar
